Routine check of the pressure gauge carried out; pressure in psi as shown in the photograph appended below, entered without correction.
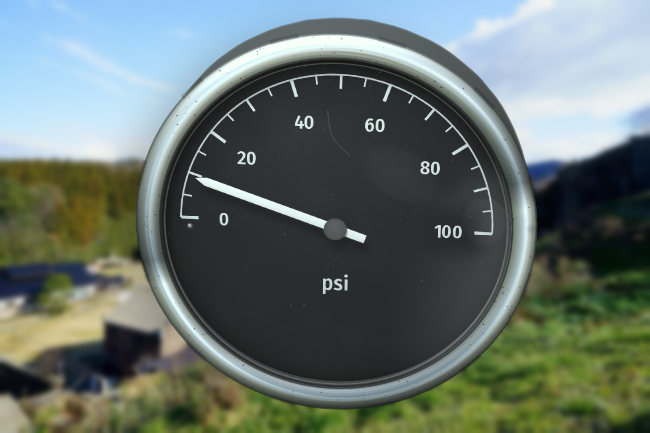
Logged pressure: 10 psi
